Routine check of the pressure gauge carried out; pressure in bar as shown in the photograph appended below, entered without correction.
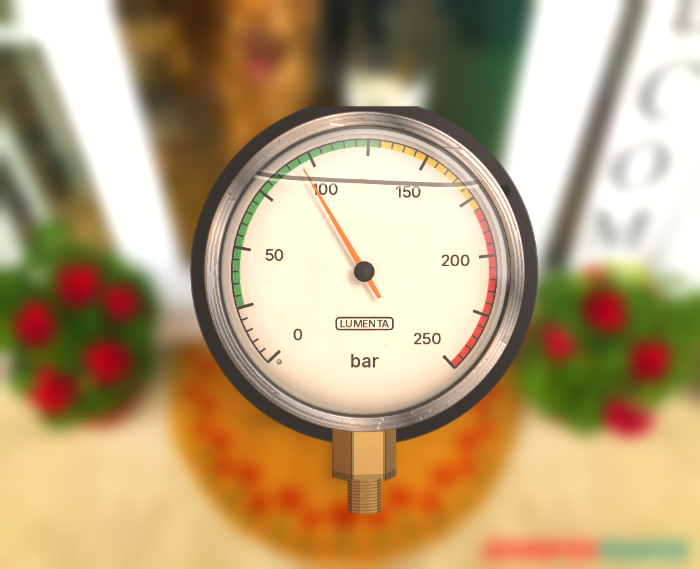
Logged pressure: 95 bar
